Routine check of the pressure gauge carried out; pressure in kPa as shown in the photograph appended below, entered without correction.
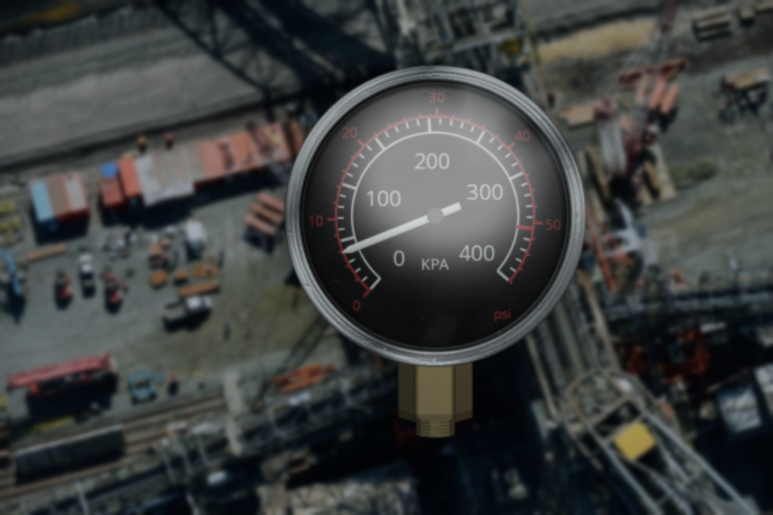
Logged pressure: 40 kPa
